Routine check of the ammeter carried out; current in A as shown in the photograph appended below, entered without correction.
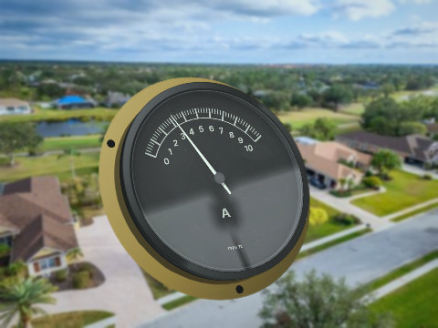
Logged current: 3 A
